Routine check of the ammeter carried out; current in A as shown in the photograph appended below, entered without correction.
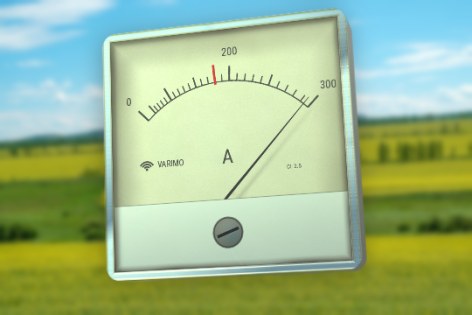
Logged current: 295 A
